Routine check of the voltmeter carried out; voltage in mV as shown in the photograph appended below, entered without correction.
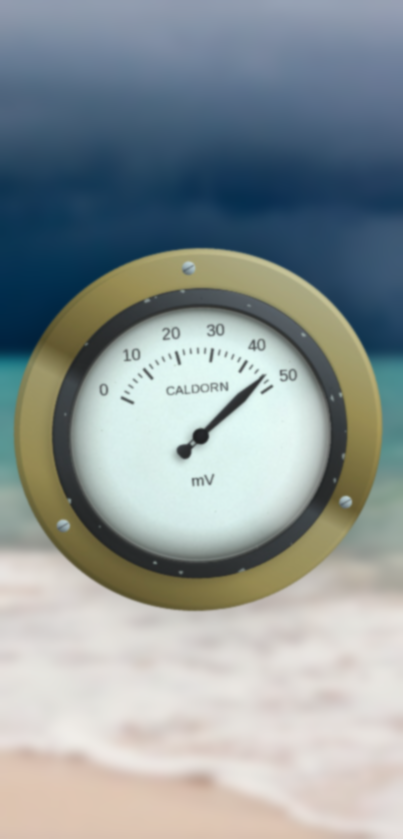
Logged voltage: 46 mV
